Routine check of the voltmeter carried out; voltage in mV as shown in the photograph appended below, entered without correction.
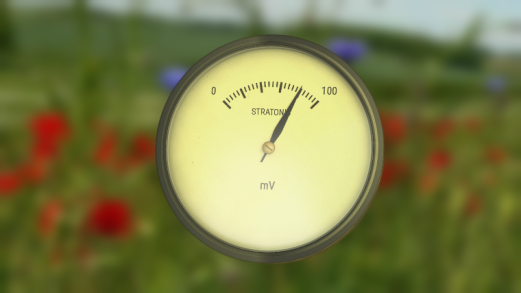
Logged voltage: 80 mV
